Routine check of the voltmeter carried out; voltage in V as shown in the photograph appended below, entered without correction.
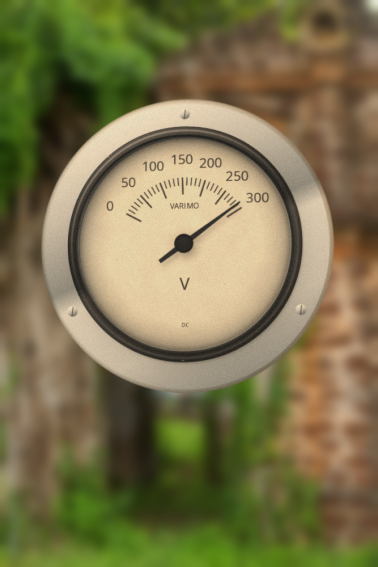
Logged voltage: 290 V
